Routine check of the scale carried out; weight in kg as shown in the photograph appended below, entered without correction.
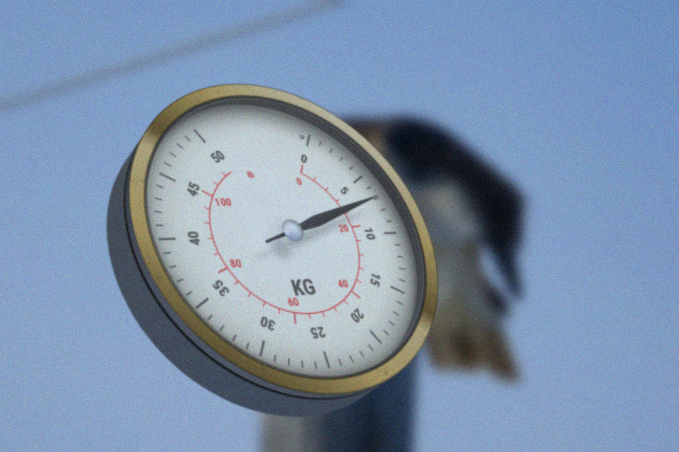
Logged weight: 7 kg
